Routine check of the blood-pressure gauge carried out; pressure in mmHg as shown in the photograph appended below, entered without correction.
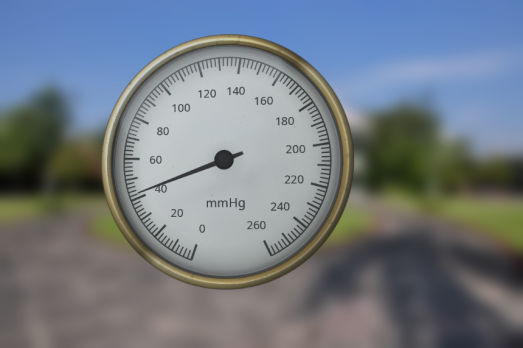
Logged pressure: 42 mmHg
